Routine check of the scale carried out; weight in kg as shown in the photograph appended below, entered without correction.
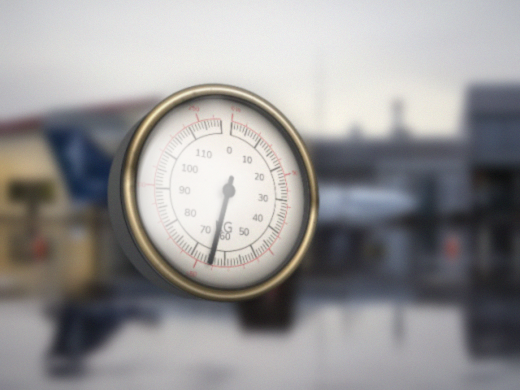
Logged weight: 65 kg
